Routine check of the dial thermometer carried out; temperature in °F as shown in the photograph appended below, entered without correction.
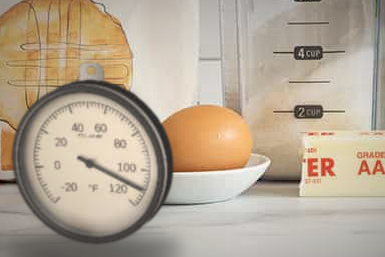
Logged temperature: 110 °F
